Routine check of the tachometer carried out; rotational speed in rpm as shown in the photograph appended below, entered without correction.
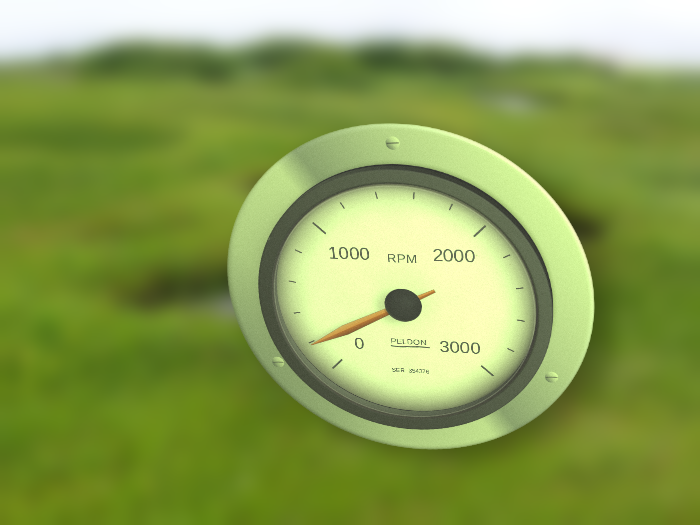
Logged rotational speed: 200 rpm
